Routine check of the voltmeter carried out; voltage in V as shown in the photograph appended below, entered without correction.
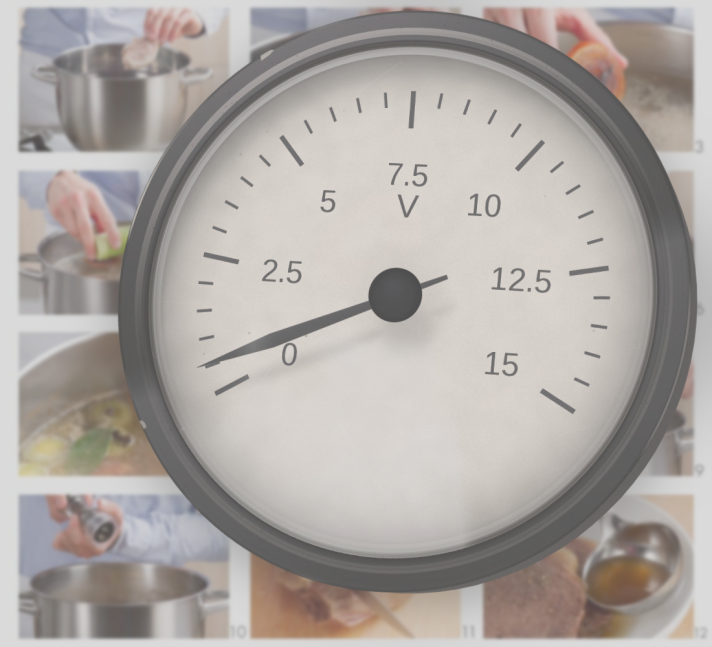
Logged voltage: 0.5 V
